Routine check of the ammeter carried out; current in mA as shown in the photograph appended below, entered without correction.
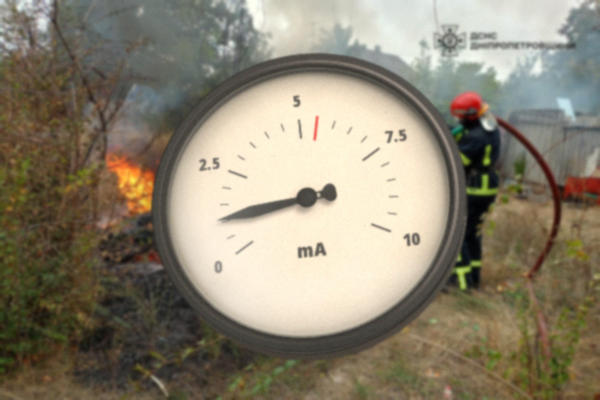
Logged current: 1 mA
